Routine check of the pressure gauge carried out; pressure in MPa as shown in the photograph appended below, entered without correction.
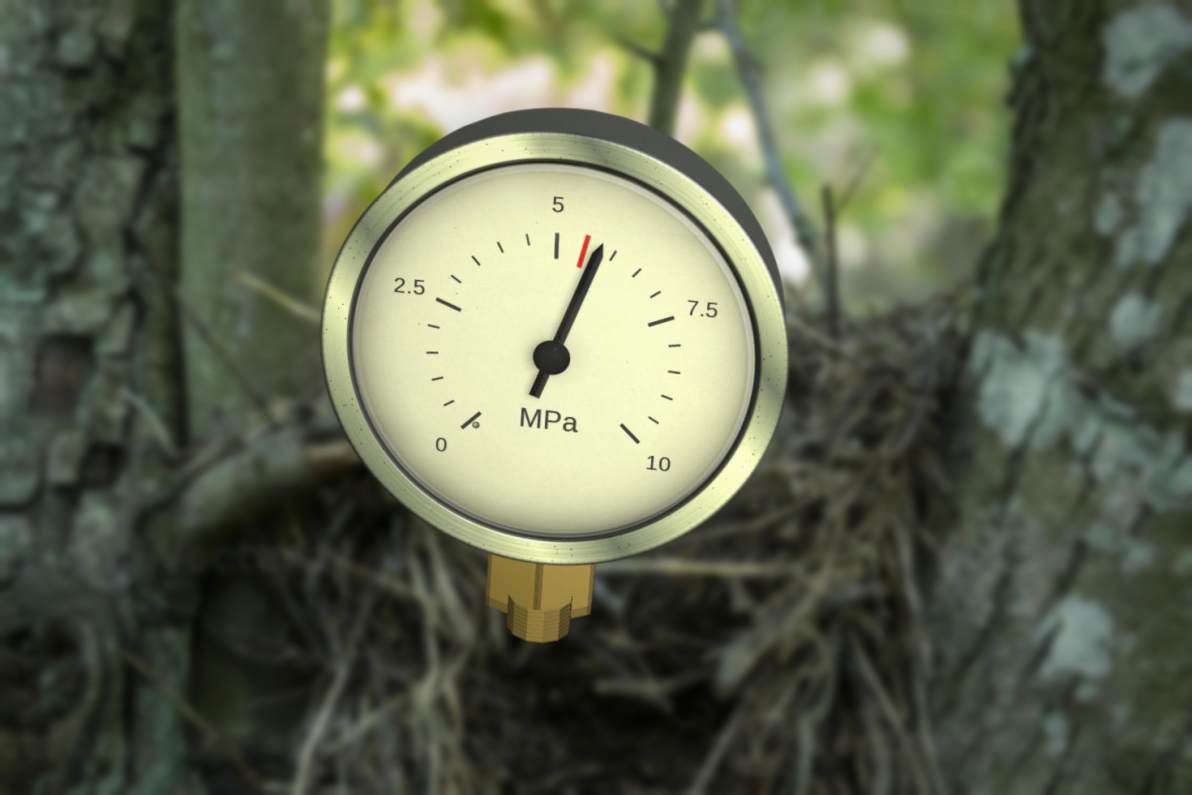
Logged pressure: 5.75 MPa
